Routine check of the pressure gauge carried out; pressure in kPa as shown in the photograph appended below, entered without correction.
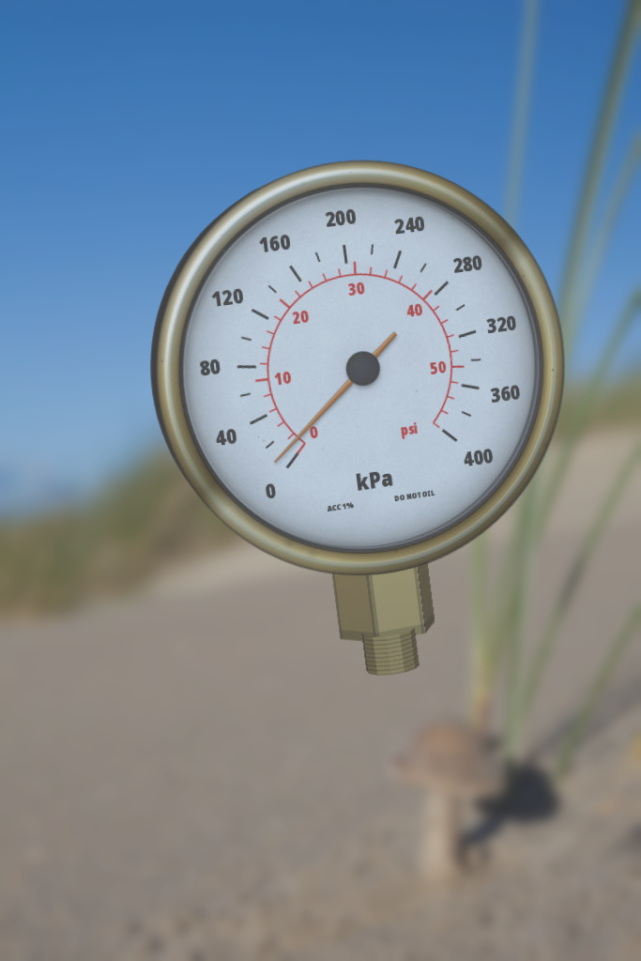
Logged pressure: 10 kPa
